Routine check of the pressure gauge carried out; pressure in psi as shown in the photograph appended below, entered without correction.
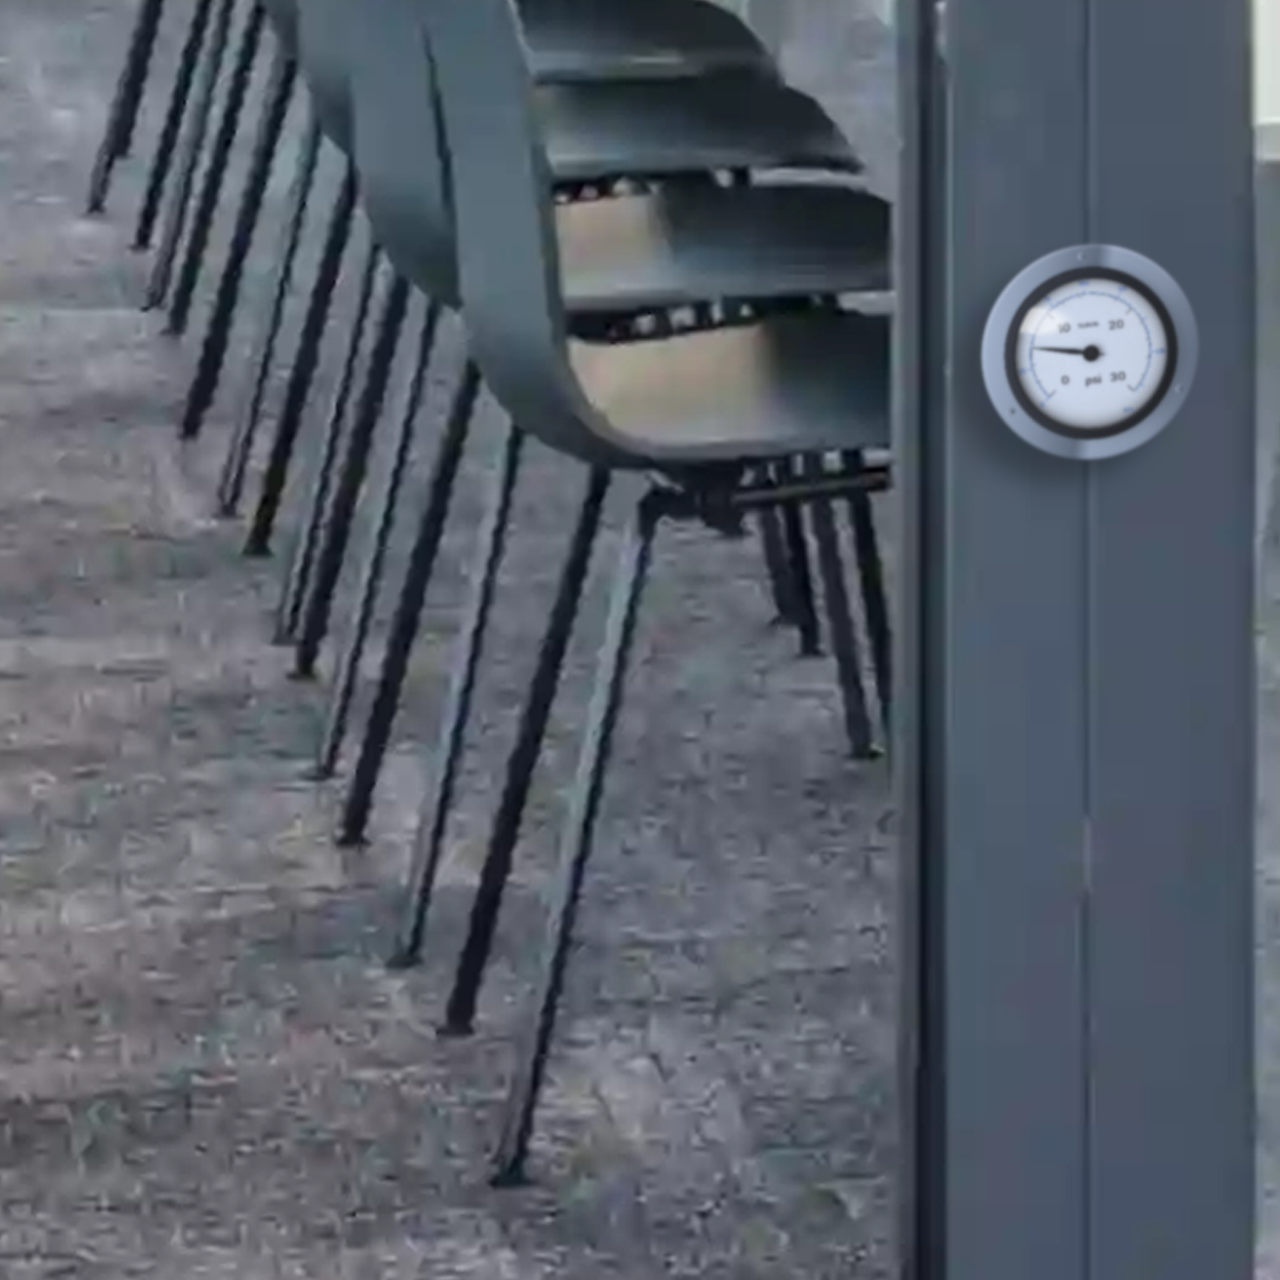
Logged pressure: 6 psi
